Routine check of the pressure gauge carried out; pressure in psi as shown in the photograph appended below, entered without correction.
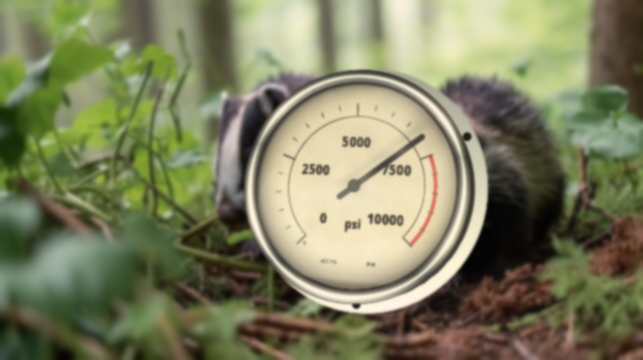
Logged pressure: 7000 psi
